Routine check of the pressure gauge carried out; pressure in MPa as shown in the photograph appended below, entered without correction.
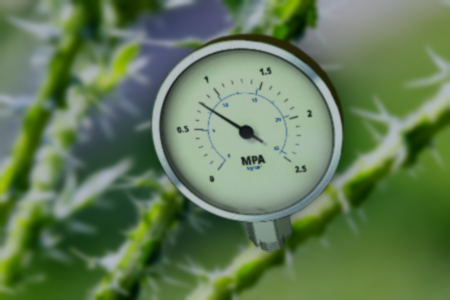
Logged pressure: 0.8 MPa
